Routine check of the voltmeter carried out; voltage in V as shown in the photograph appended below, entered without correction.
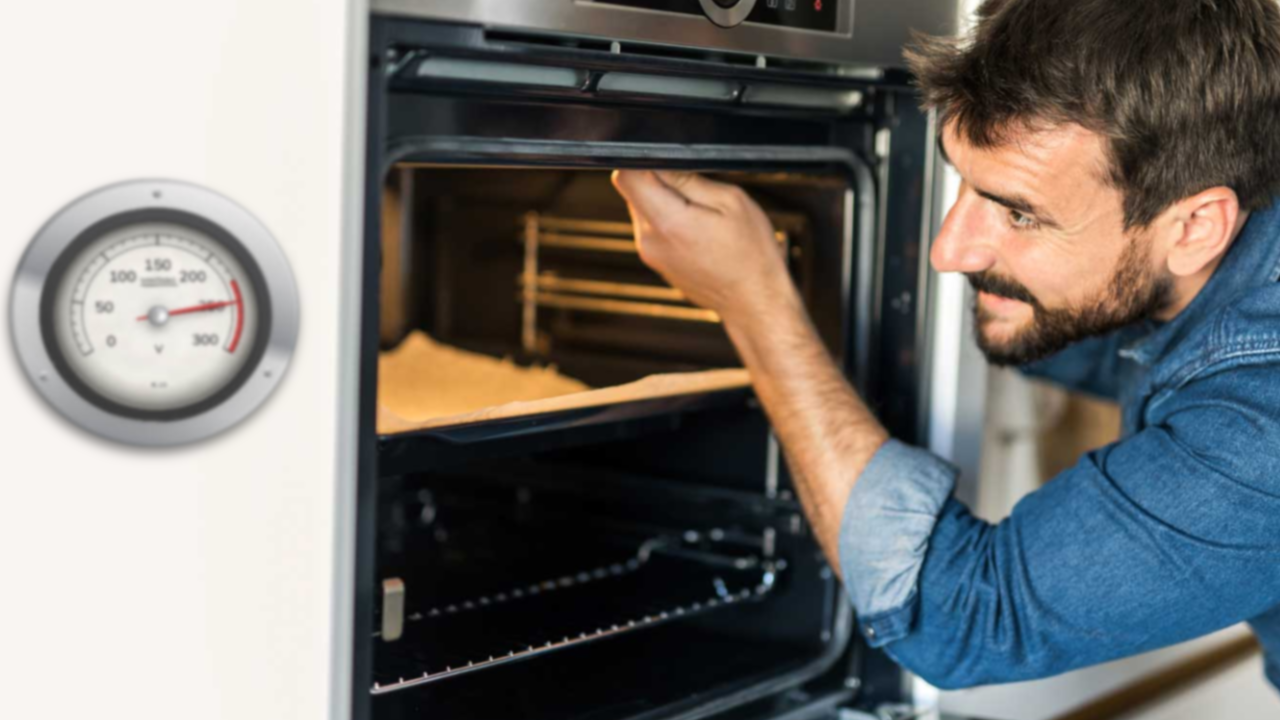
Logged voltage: 250 V
